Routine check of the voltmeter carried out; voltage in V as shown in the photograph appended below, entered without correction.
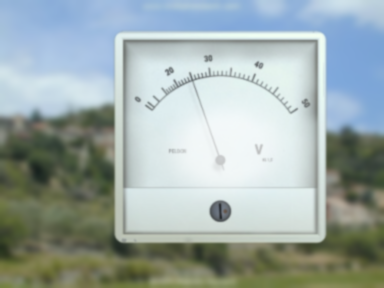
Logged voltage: 25 V
